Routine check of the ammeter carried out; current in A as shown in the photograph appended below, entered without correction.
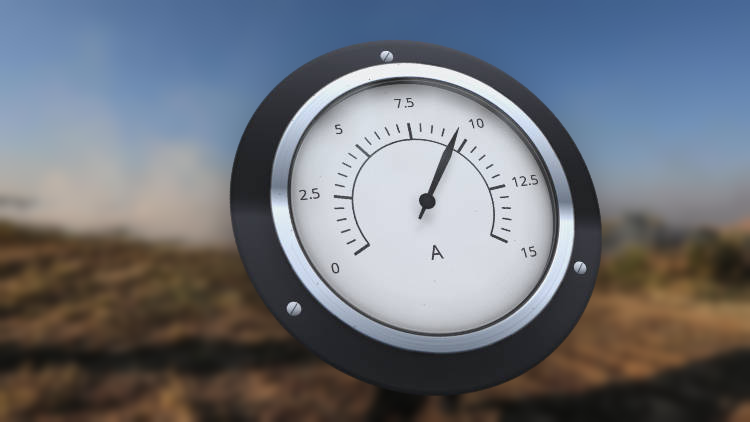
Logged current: 9.5 A
